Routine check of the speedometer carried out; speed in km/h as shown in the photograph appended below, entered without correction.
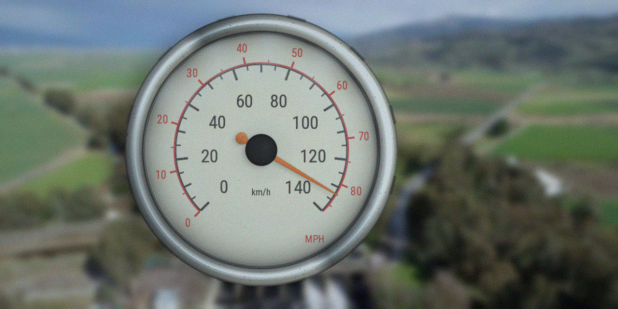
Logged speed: 132.5 km/h
